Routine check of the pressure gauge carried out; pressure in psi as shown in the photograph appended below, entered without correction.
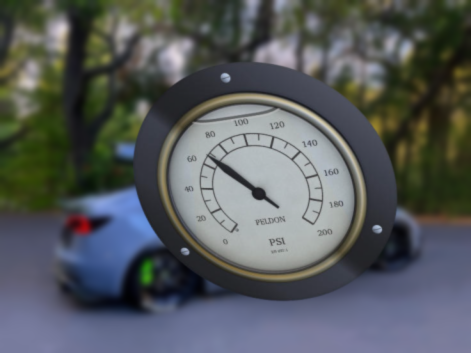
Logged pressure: 70 psi
